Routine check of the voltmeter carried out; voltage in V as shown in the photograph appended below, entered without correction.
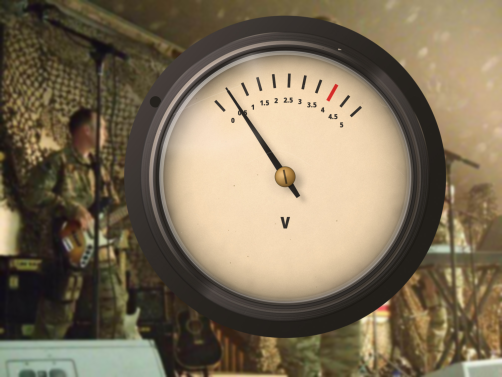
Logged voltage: 0.5 V
